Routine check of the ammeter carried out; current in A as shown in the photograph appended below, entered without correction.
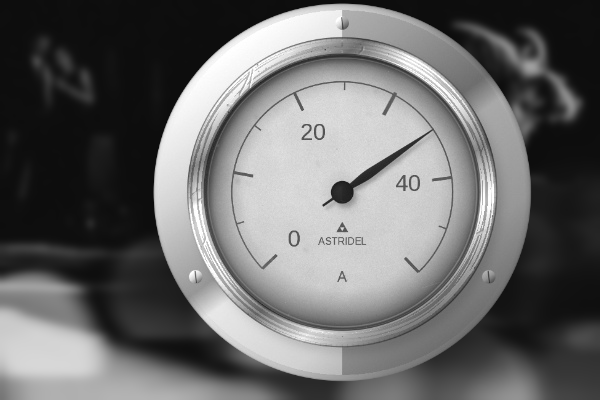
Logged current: 35 A
